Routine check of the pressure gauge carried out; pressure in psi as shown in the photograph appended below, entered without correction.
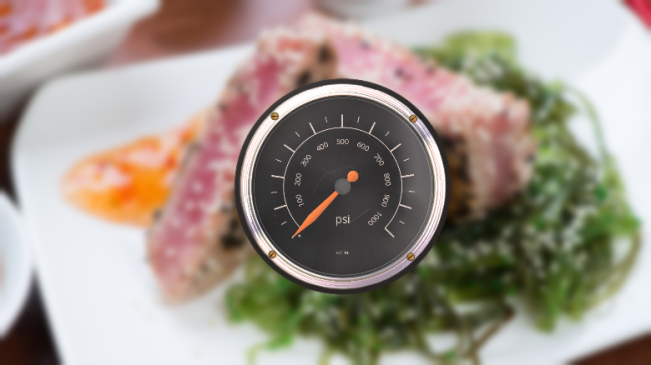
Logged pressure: 0 psi
